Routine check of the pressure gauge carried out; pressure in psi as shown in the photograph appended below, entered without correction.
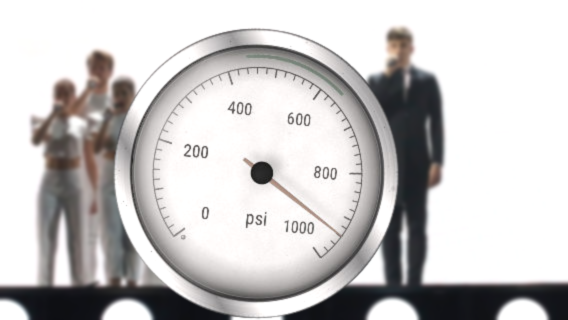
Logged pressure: 940 psi
